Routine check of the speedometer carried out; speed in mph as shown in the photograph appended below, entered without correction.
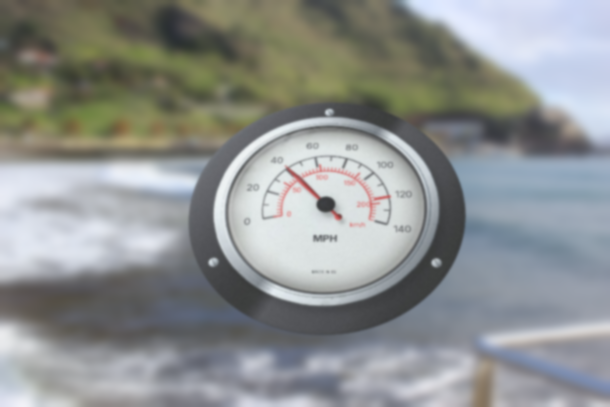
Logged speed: 40 mph
